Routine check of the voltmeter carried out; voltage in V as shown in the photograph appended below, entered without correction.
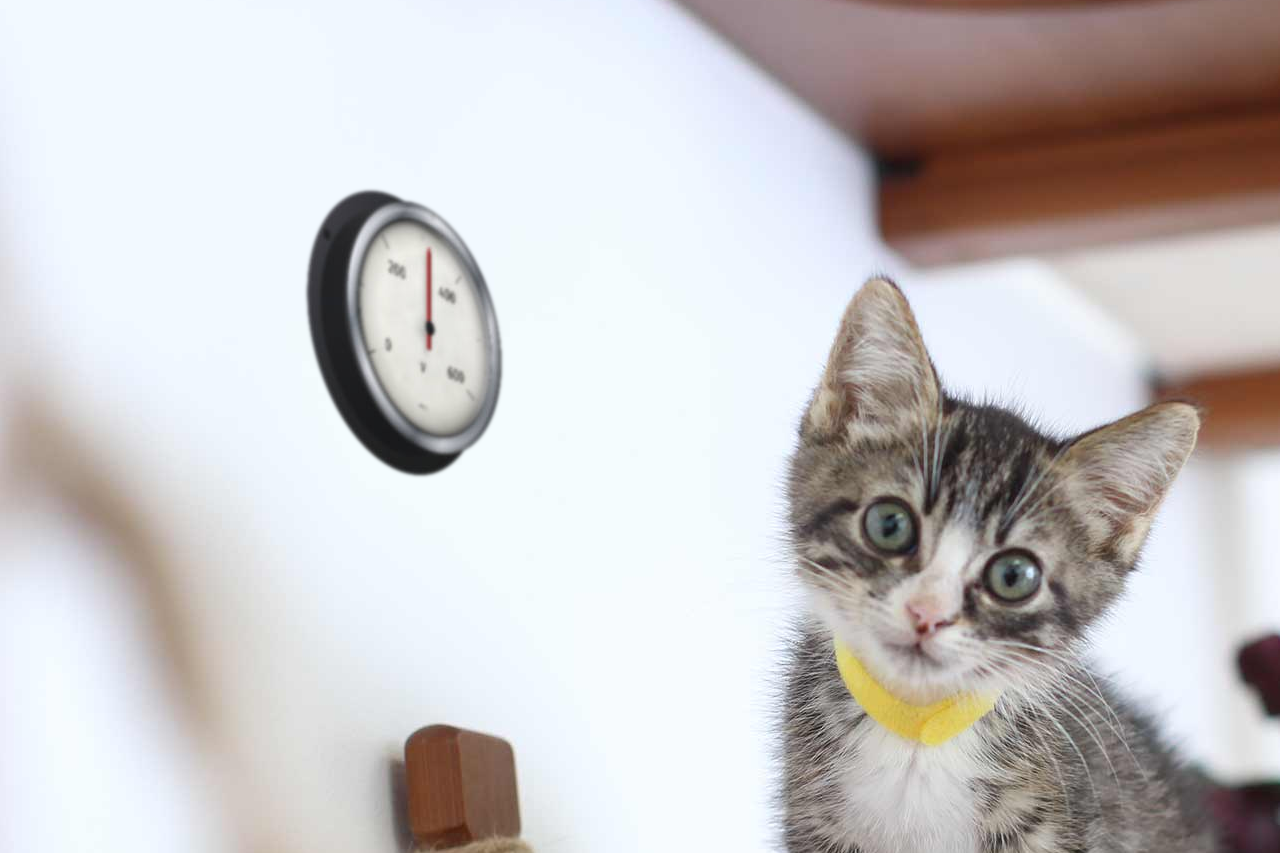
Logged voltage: 300 V
